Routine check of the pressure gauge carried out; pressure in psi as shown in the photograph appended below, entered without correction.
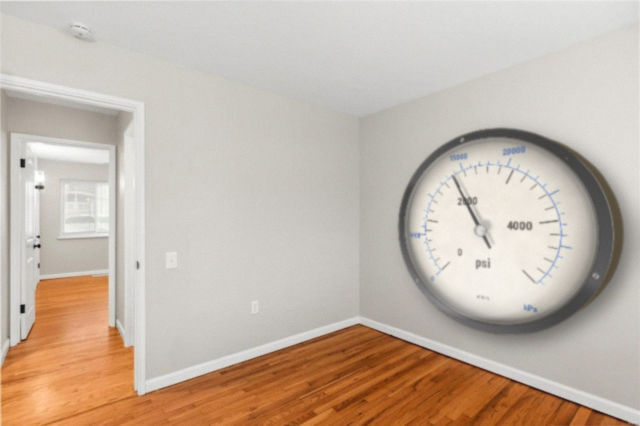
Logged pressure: 2000 psi
